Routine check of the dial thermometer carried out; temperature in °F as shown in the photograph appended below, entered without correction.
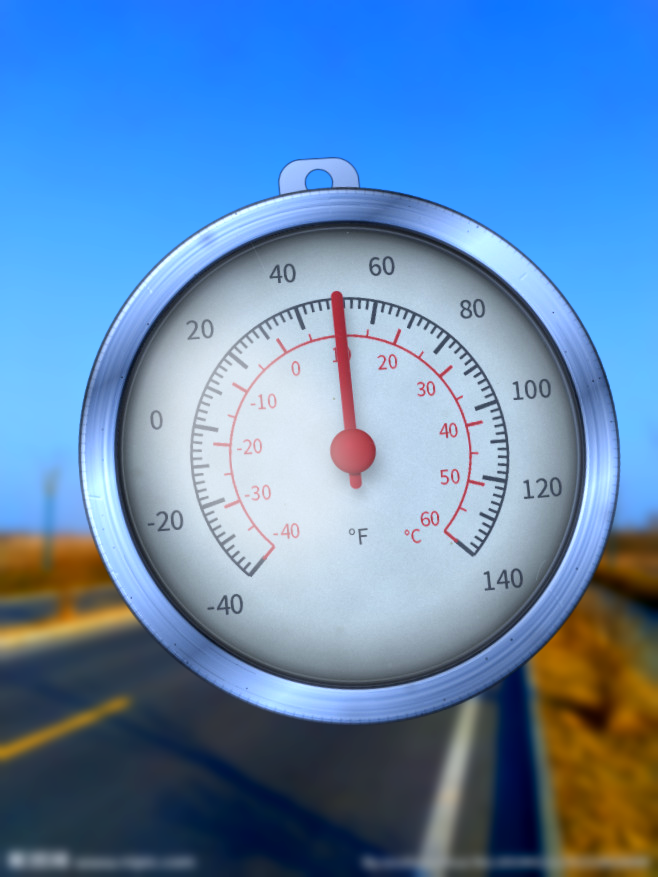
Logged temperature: 50 °F
